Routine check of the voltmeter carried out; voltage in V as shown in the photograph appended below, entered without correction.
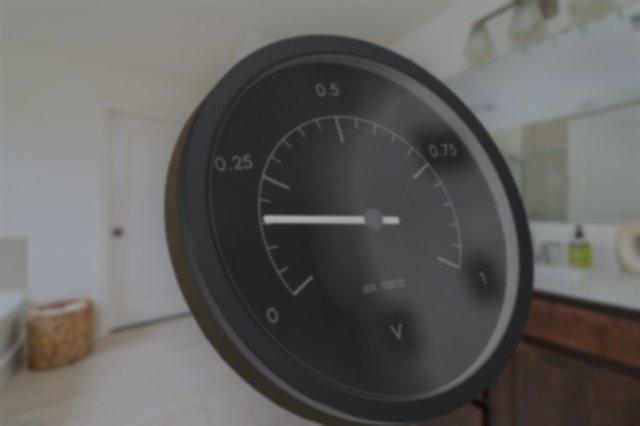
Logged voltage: 0.15 V
